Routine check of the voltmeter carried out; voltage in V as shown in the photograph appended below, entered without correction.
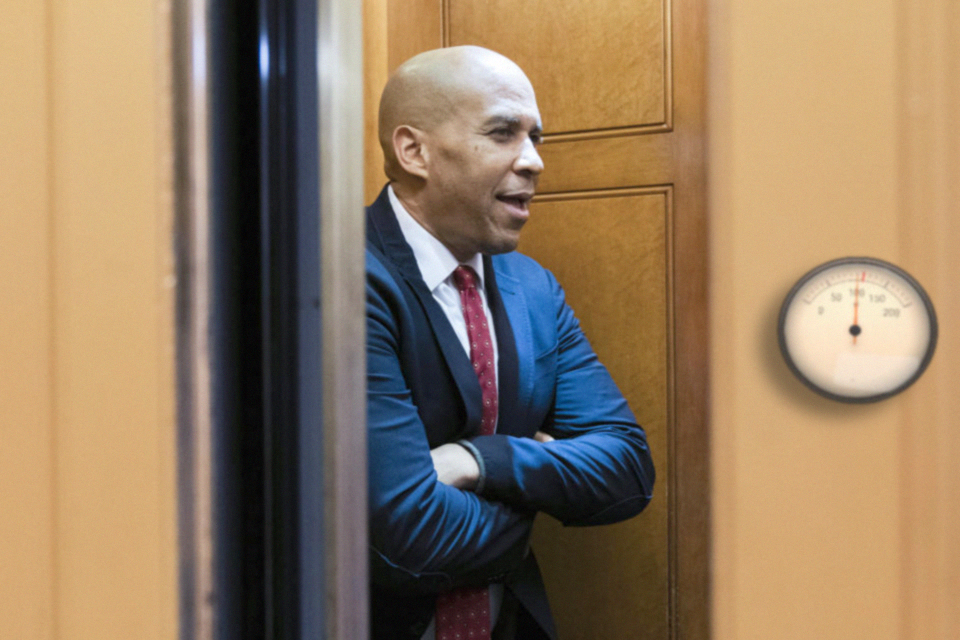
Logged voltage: 100 V
